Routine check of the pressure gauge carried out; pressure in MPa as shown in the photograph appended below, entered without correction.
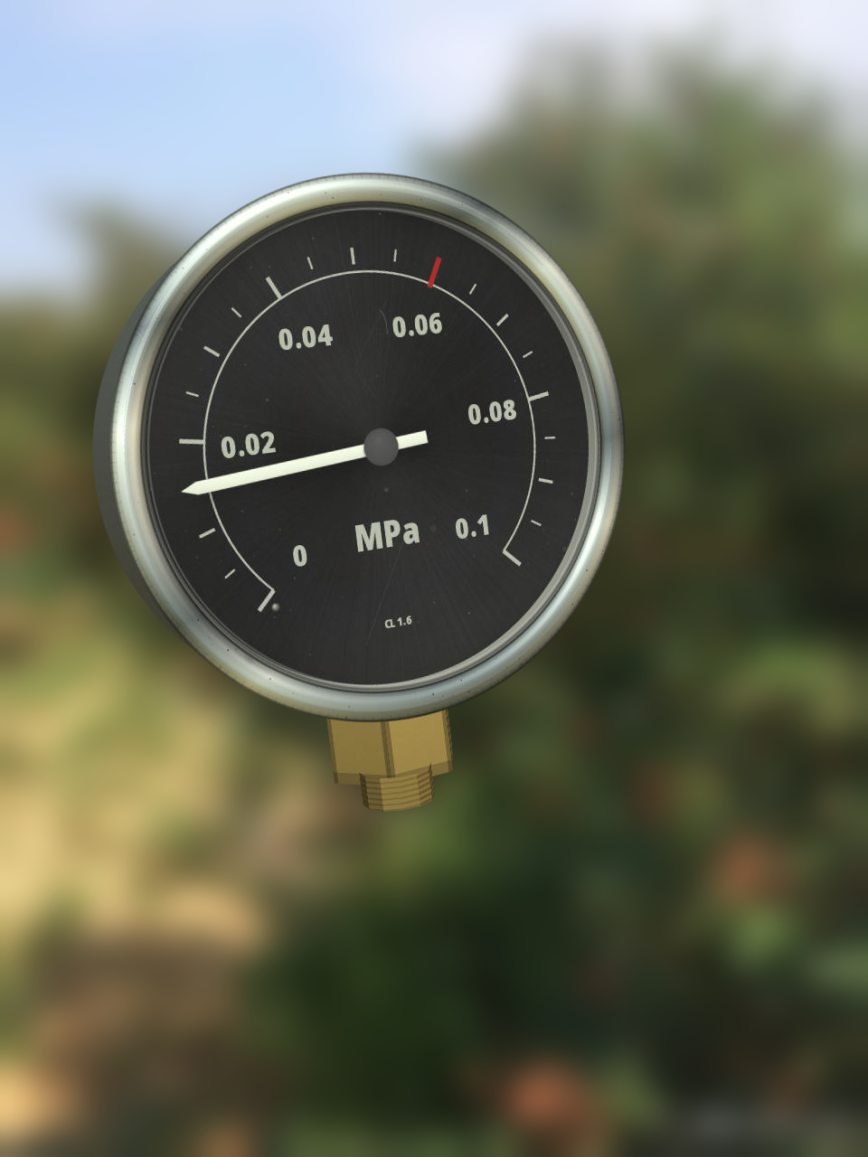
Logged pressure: 0.015 MPa
